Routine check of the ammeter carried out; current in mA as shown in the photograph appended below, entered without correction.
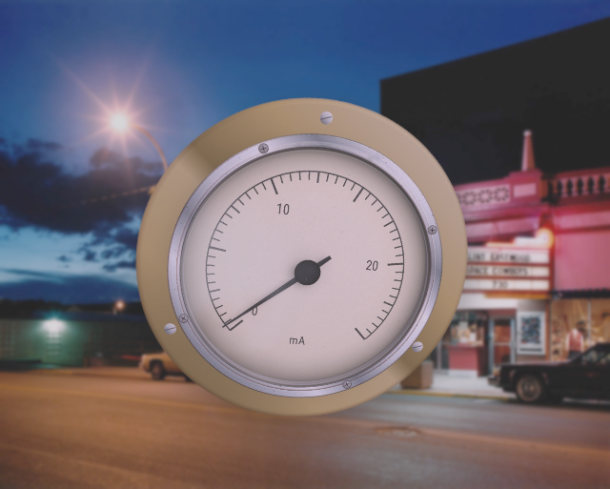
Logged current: 0.5 mA
